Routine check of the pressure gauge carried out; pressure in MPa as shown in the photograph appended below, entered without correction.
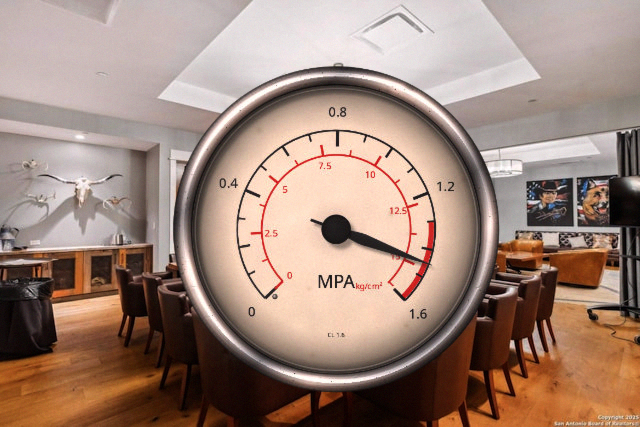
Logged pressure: 1.45 MPa
